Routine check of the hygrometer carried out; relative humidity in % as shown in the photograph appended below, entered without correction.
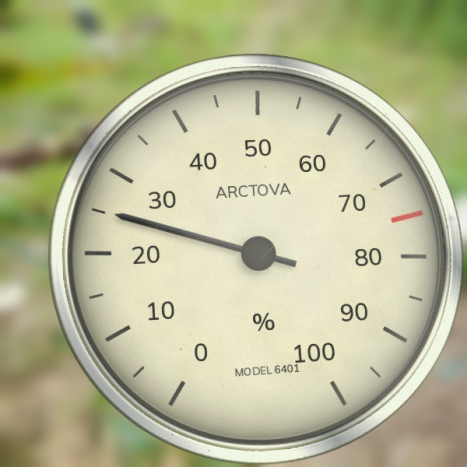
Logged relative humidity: 25 %
